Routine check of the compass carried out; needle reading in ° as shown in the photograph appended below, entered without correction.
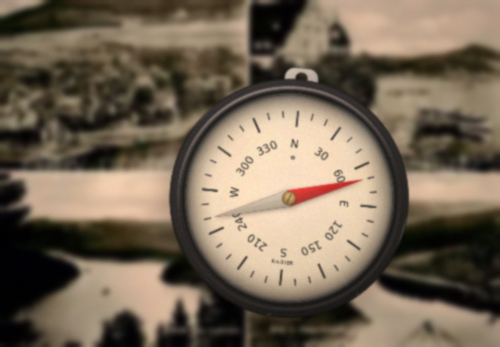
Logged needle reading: 70 °
